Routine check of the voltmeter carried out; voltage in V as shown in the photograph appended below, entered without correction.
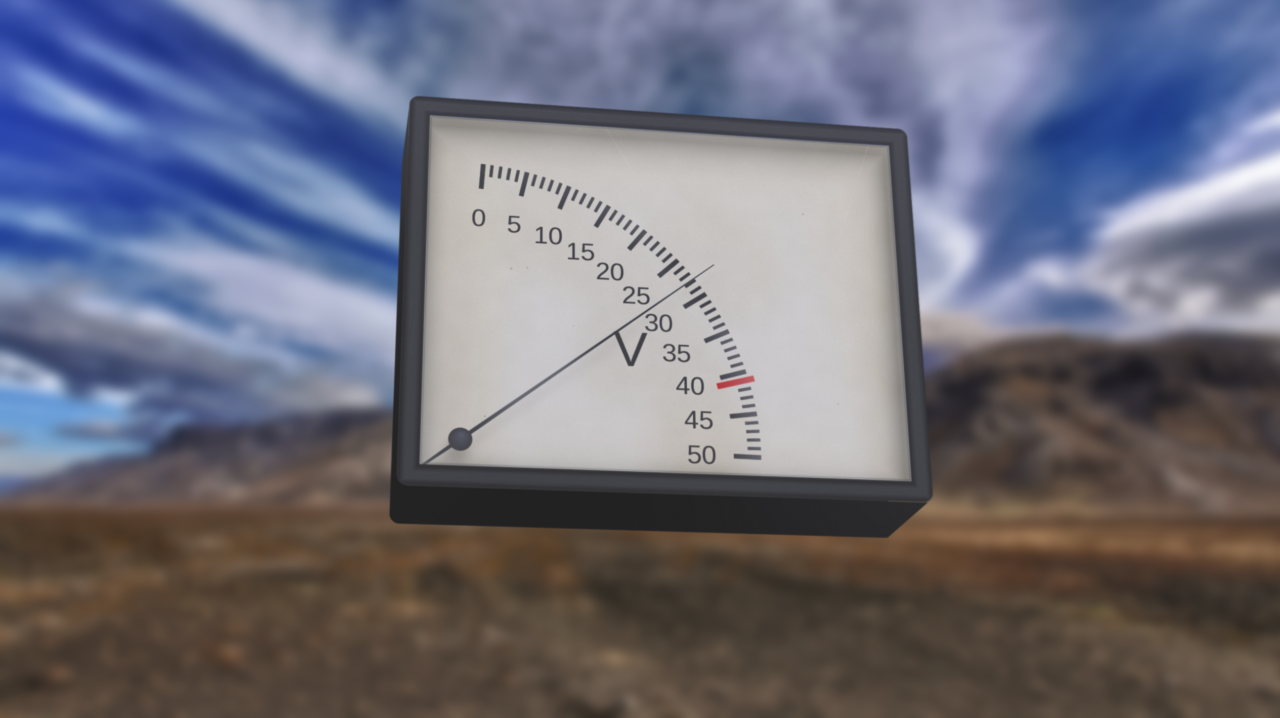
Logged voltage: 28 V
